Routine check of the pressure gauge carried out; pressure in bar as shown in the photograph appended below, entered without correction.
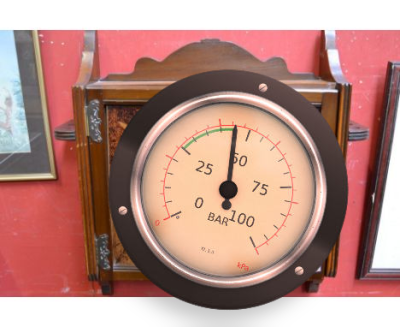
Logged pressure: 45 bar
